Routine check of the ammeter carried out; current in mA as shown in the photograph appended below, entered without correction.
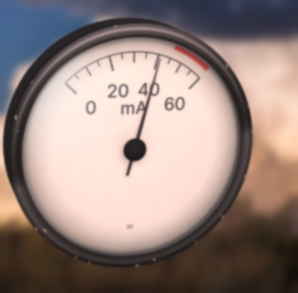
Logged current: 40 mA
